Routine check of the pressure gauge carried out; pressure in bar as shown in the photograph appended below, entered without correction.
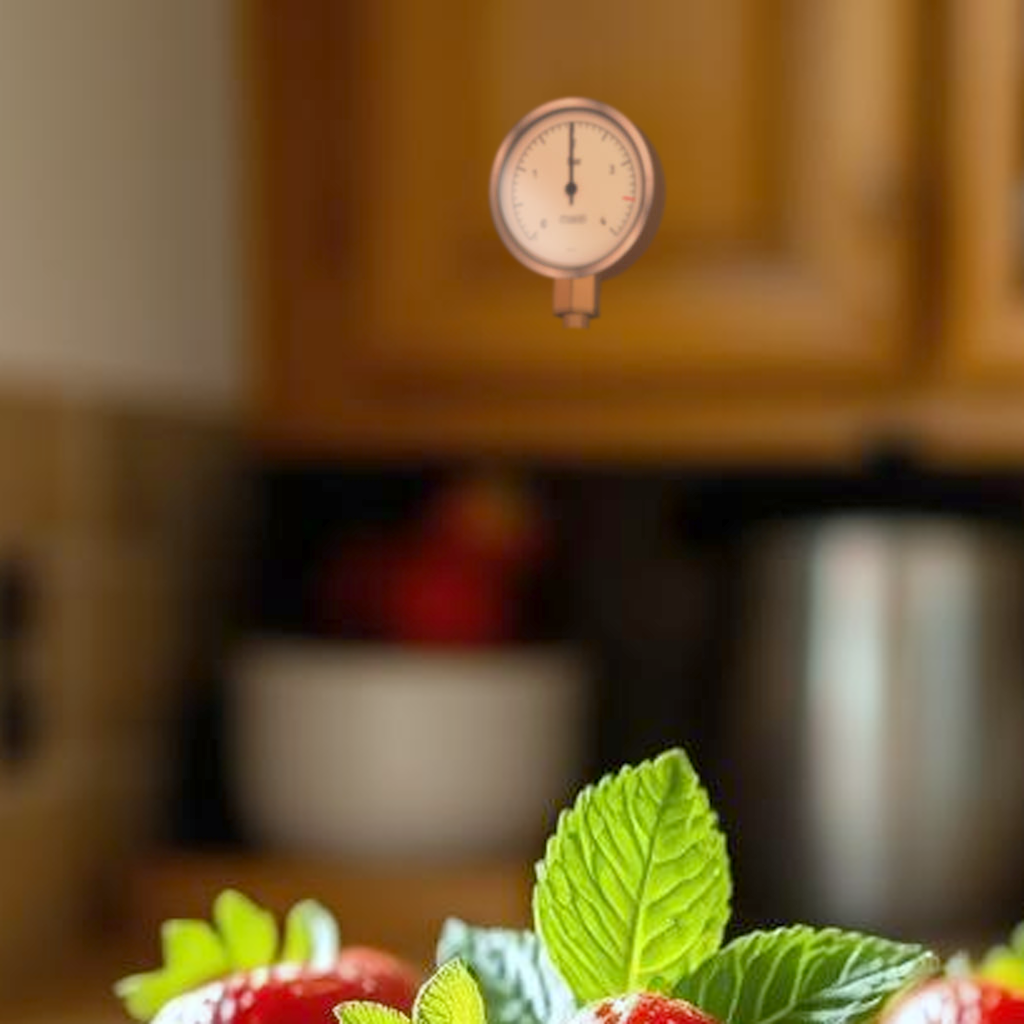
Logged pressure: 2 bar
